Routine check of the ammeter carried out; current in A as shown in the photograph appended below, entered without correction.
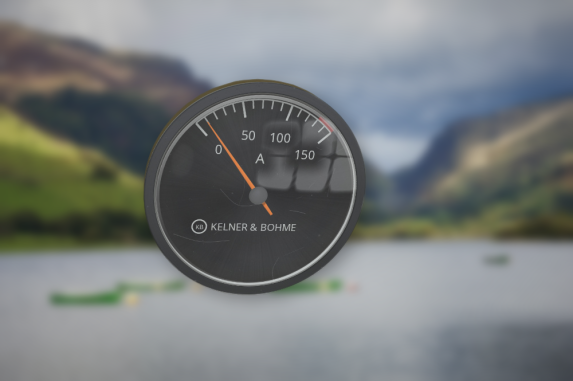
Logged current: 10 A
